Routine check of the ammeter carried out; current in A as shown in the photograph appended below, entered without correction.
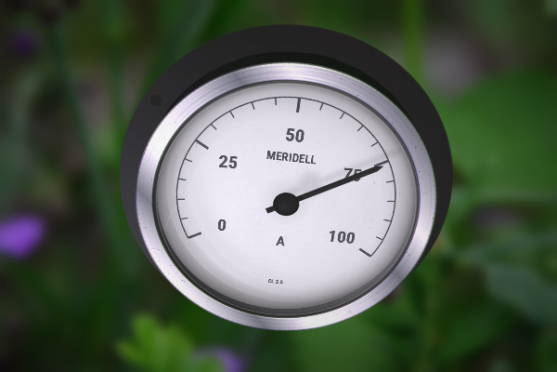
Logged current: 75 A
